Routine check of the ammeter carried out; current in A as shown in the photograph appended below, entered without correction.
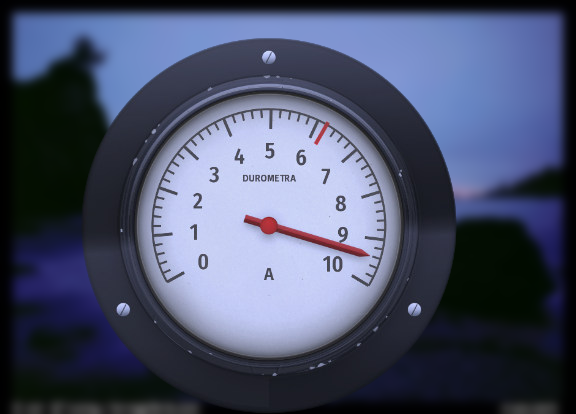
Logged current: 9.4 A
